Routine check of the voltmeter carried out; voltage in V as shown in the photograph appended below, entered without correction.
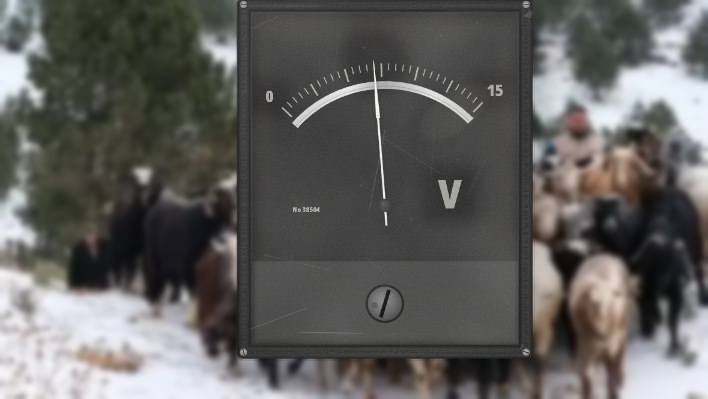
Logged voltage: 7 V
